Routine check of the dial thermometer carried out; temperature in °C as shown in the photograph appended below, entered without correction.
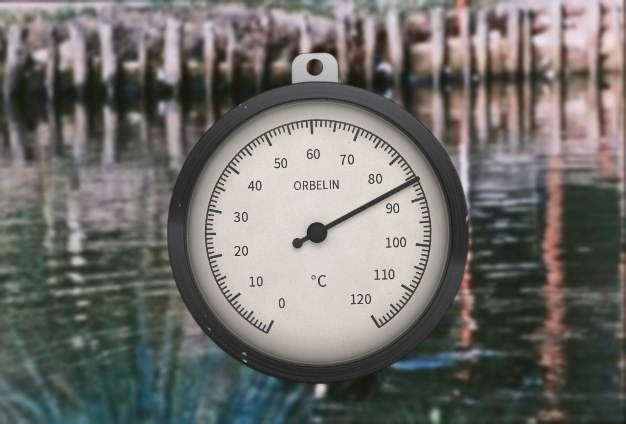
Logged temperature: 86 °C
